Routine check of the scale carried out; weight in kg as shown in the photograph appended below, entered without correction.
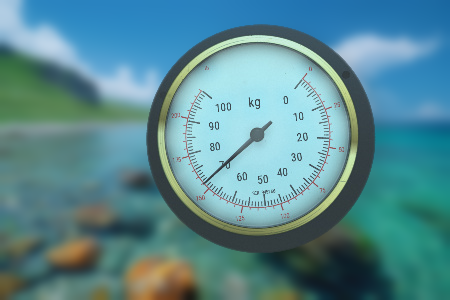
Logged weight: 70 kg
